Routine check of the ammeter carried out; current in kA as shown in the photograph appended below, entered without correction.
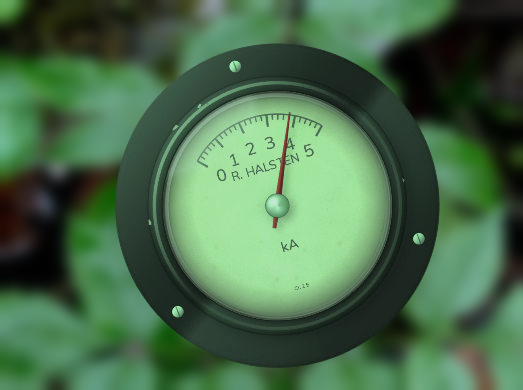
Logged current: 3.8 kA
